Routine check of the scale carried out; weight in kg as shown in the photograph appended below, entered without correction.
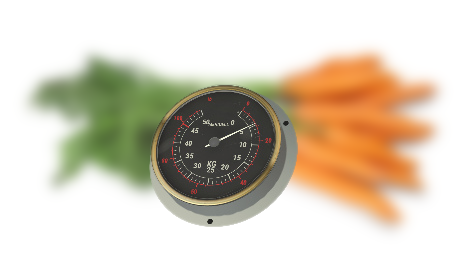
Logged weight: 5 kg
